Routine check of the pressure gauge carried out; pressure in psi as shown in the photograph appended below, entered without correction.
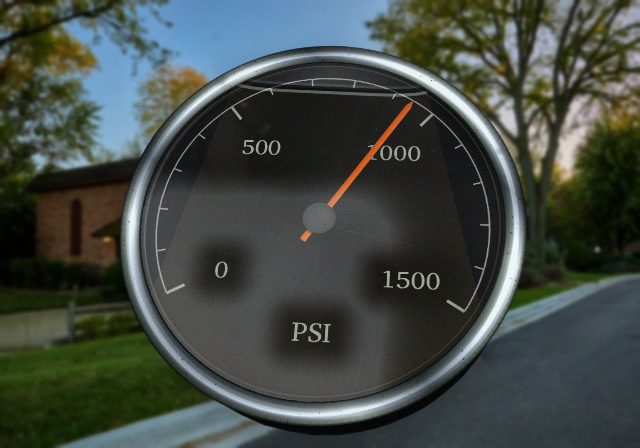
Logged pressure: 950 psi
